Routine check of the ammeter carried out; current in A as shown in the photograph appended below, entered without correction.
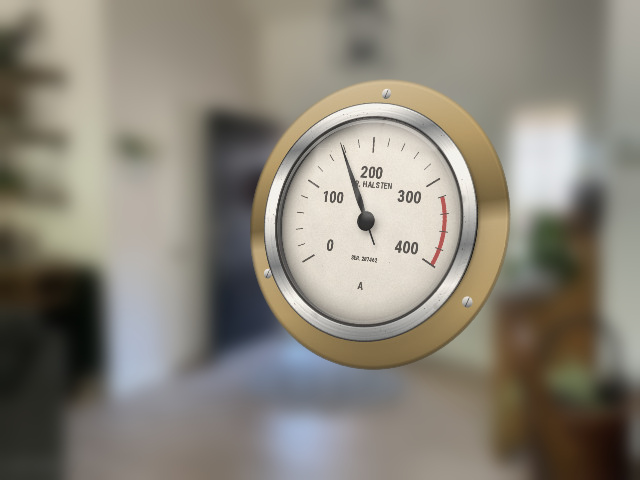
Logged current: 160 A
